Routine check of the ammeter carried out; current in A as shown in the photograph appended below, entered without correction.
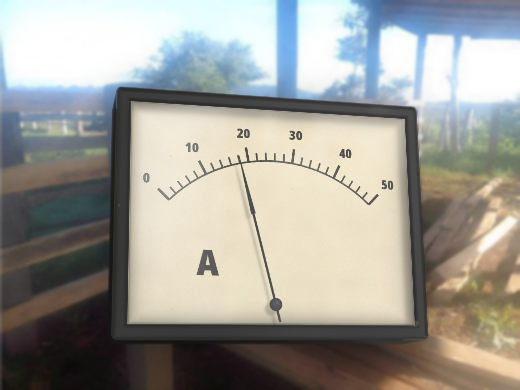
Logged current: 18 A
